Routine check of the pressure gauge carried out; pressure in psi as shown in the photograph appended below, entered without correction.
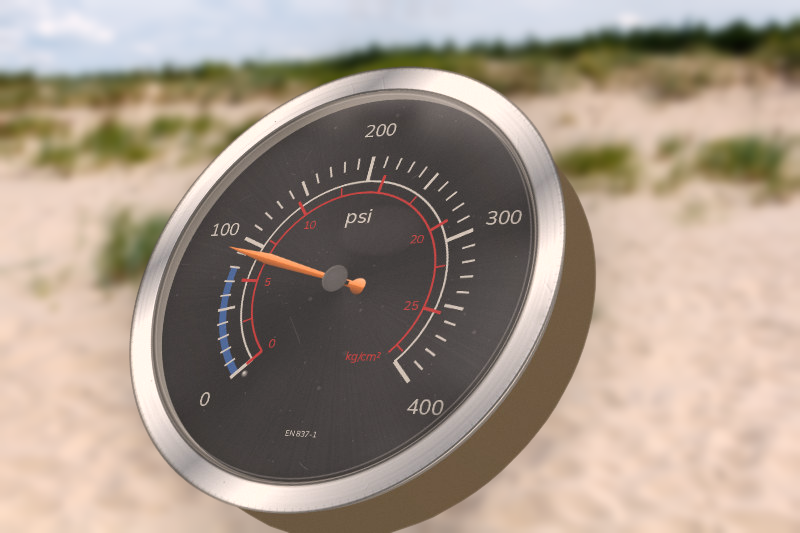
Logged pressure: 90 psi
